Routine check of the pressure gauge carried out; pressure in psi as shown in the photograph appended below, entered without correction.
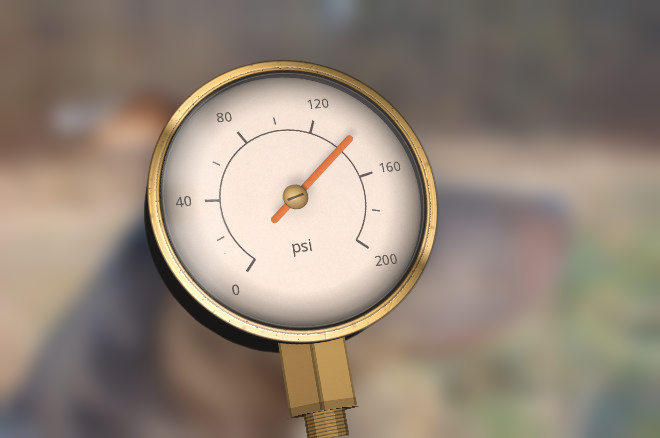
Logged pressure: 140 psi
